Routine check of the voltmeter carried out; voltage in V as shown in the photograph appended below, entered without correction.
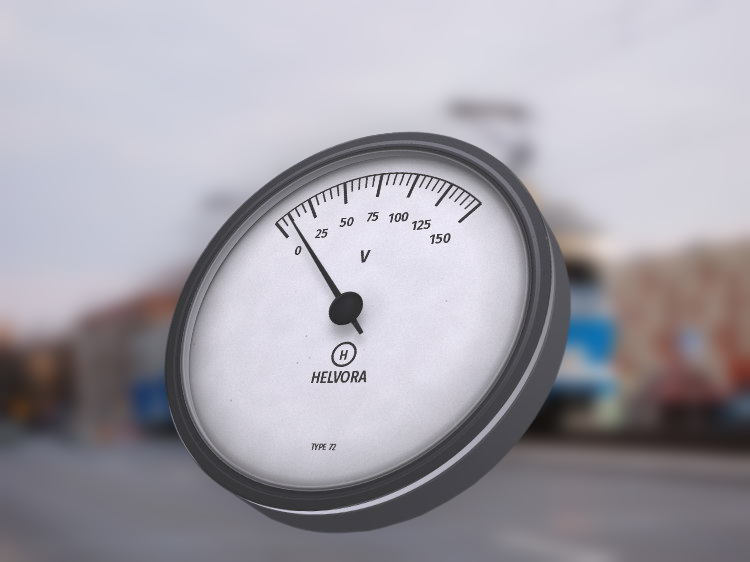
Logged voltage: 10 V
